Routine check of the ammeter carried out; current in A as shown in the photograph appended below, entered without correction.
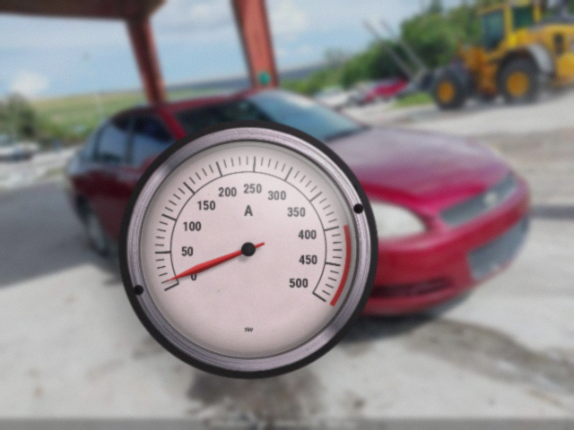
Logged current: 10 A
